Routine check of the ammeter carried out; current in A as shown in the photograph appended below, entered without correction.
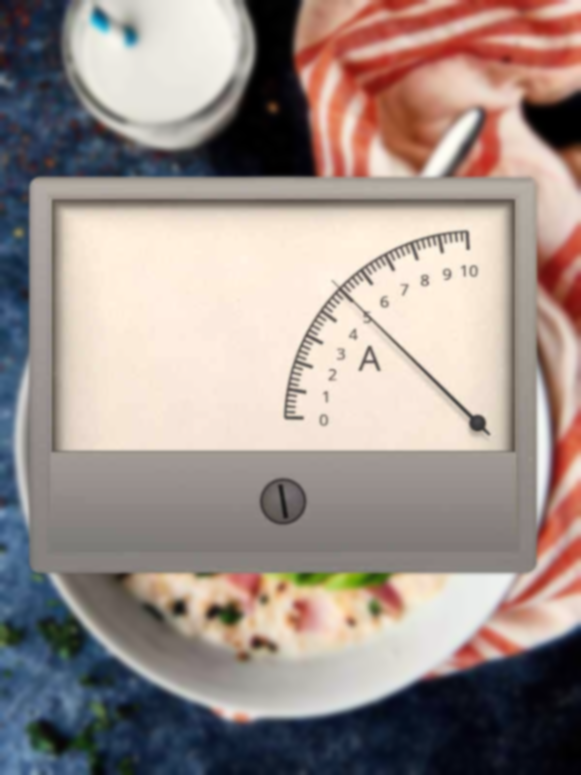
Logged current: 5 A
